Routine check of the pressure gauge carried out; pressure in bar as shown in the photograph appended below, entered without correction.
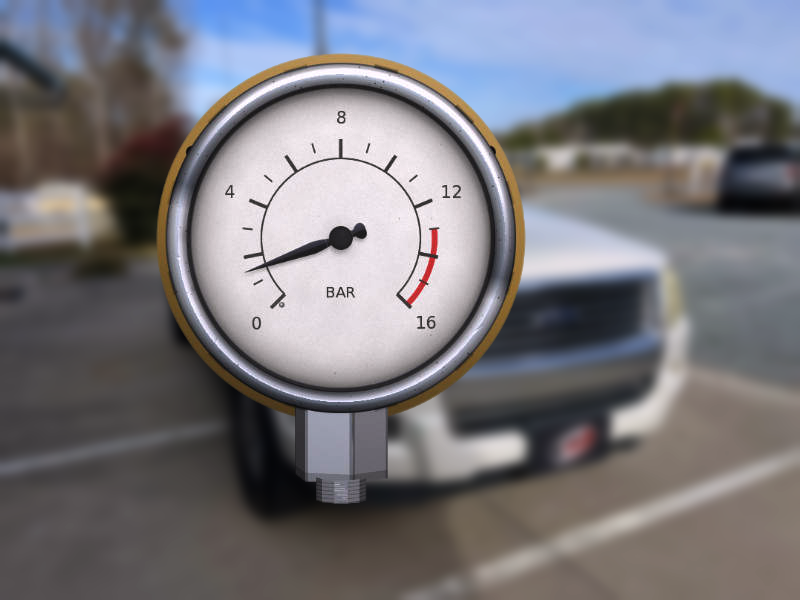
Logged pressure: 1.5 bar
